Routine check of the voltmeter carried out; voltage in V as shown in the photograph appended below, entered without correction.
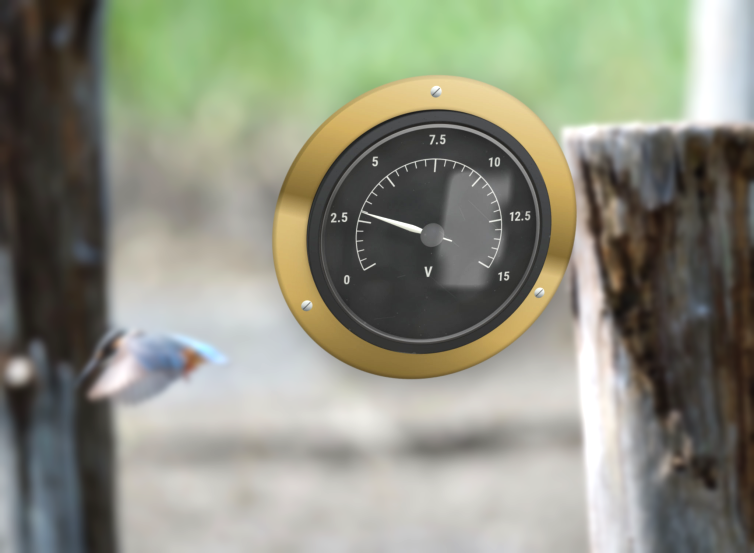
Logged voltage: 3 V
